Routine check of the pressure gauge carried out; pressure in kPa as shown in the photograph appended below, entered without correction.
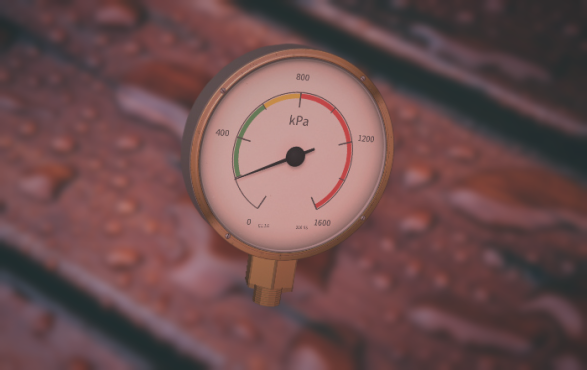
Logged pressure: 200 kPa
